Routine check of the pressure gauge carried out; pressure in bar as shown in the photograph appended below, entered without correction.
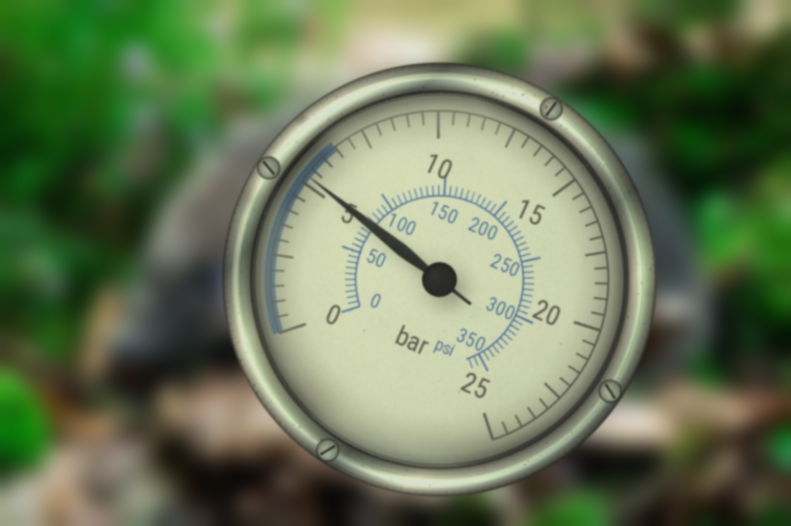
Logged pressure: 5.25 bar
